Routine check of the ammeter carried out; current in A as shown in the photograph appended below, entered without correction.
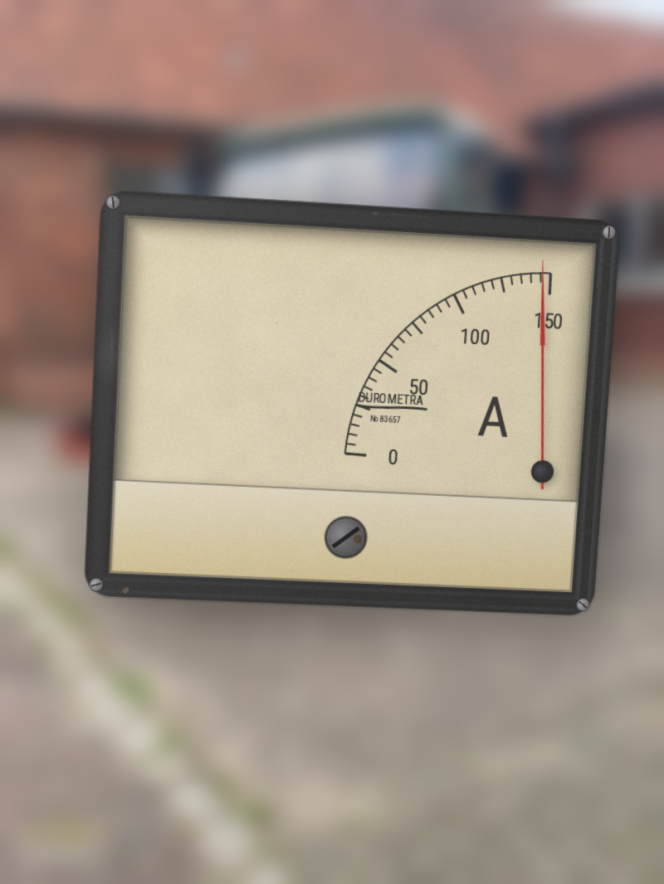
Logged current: 145 A
